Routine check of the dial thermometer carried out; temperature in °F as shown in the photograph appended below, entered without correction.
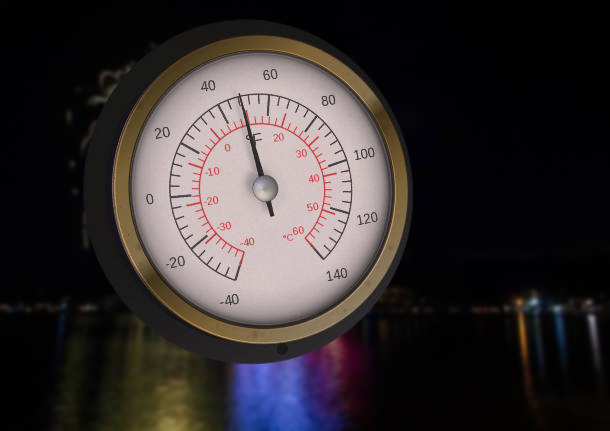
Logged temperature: 48 °F
